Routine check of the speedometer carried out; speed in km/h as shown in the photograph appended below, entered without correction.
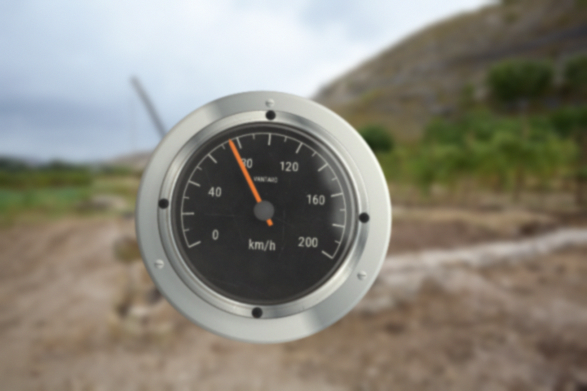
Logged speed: 75 km/h
